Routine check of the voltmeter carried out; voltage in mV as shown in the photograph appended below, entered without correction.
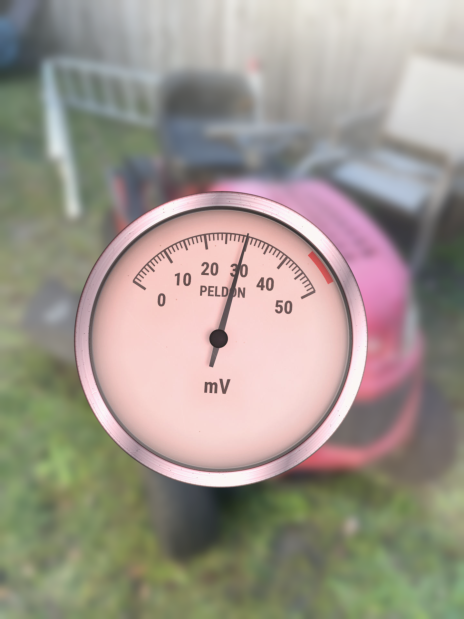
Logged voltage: 30 mV
